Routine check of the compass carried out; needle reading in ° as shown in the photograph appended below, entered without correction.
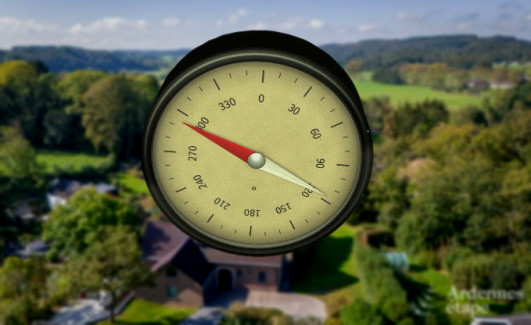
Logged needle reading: 295 °
